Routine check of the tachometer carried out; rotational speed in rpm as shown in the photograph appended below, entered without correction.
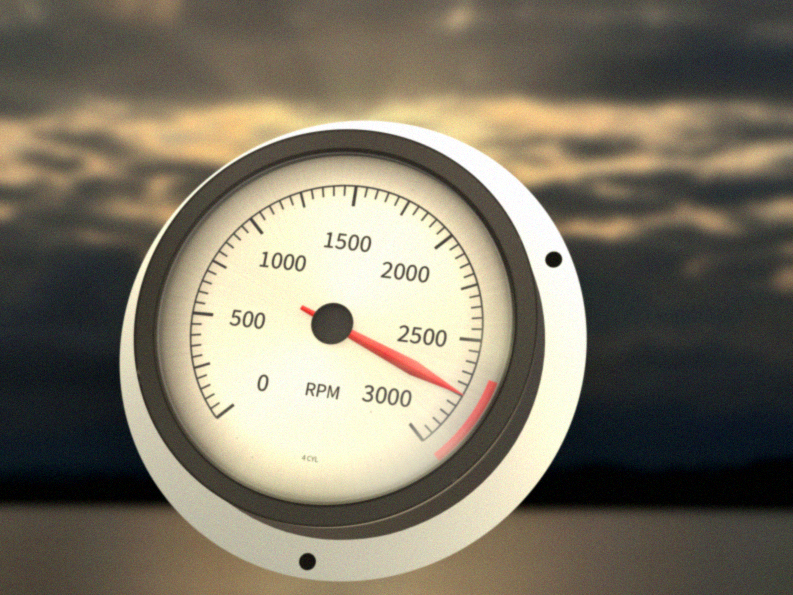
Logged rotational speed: 2750 rpm
